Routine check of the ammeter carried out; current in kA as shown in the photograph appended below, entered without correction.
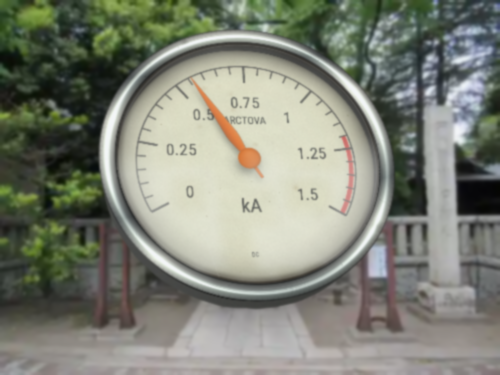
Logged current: 0.55 kA
